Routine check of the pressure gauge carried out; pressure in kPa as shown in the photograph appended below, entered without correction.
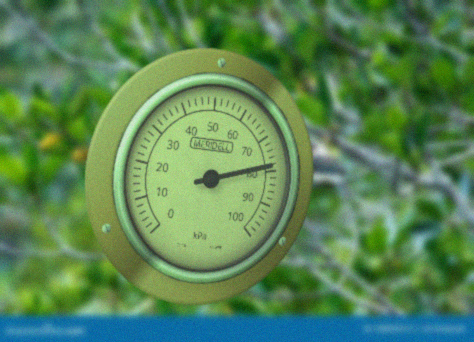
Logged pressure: 78 kPa
